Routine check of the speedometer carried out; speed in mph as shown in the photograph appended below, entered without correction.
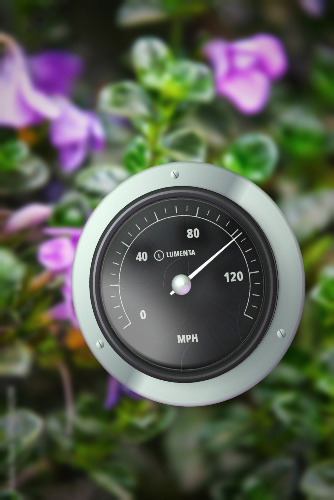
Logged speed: 102.5 mph
